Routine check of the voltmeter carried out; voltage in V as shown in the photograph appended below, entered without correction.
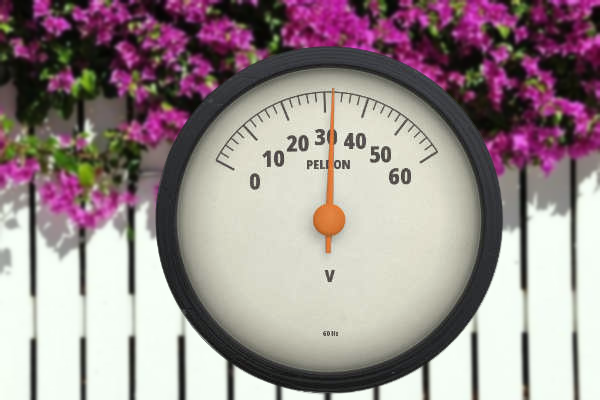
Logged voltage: 32 V
